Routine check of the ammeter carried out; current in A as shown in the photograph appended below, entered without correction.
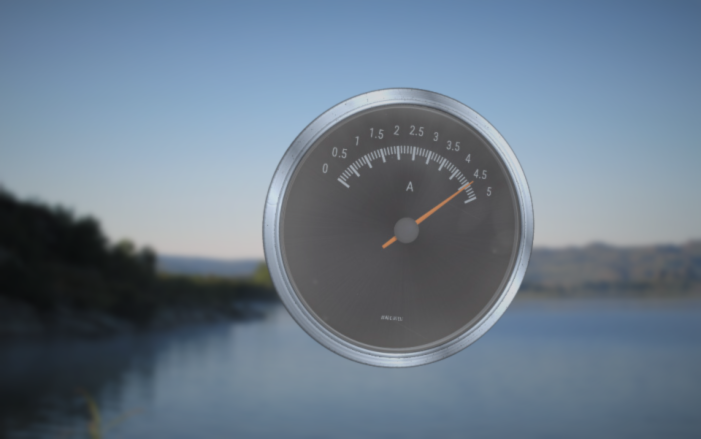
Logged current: 4.5 A
